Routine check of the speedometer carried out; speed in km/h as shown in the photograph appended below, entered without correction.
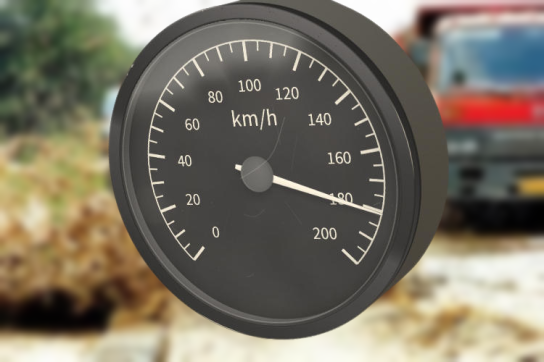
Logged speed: 180 km/h
